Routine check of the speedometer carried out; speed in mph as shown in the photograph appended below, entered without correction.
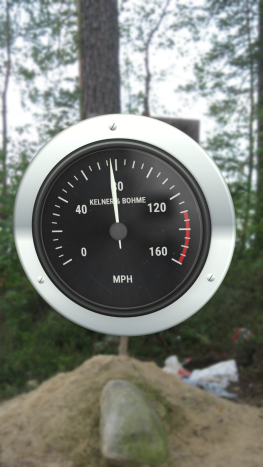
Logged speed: 77.5 mph
